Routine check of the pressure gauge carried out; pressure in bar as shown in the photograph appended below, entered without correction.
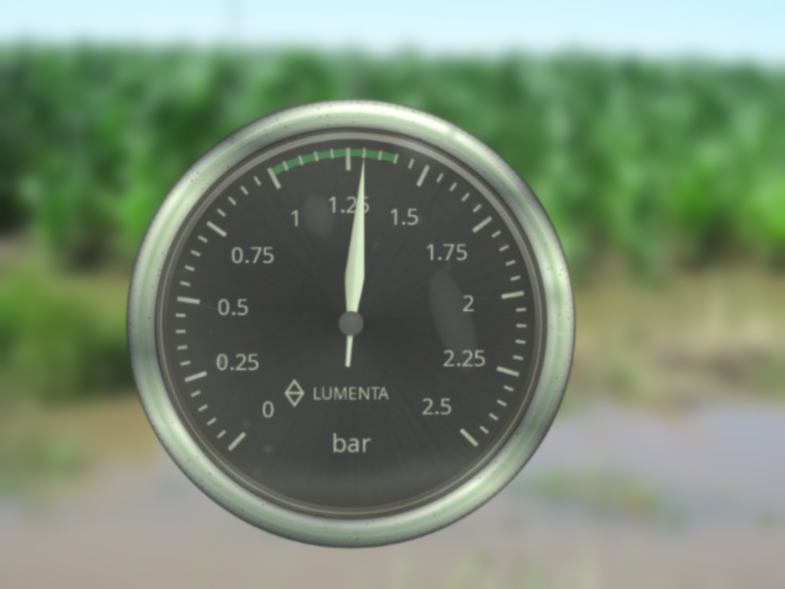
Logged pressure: 1.3 bar
